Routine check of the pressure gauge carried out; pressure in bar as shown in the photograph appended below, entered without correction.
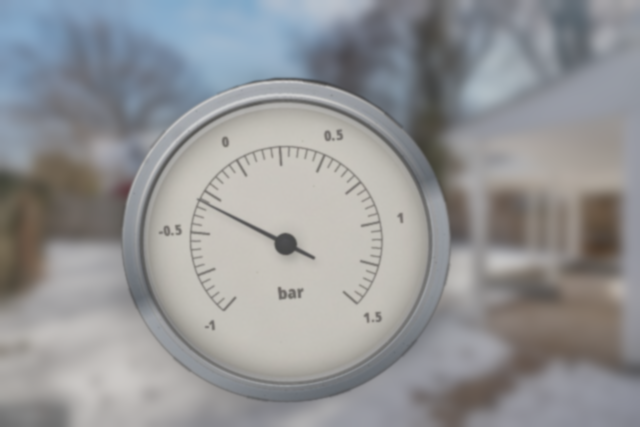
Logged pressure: -0.3 bar
